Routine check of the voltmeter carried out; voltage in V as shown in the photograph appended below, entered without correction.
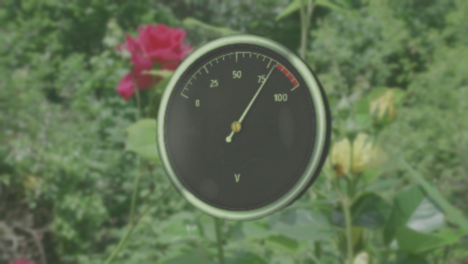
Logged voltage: 80 V
